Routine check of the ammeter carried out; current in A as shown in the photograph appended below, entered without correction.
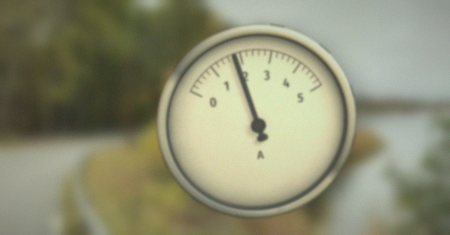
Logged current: 1.8 A
